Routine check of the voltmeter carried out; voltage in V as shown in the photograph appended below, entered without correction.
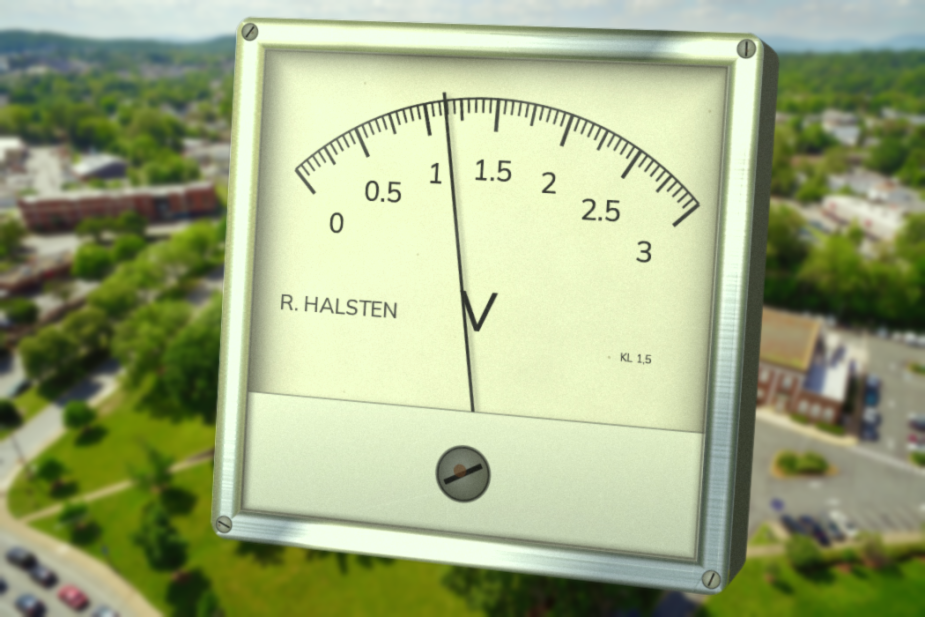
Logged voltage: 1.15 V
